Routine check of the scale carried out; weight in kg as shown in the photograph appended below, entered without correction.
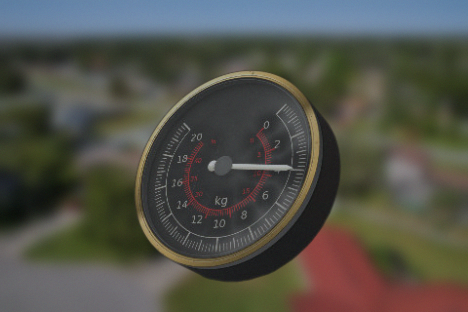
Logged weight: 4 kg
